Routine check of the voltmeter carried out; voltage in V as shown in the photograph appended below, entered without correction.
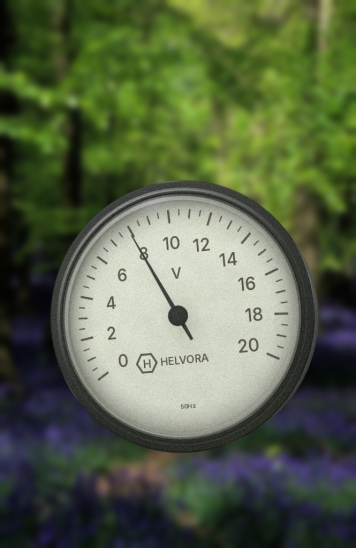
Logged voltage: 8 V
